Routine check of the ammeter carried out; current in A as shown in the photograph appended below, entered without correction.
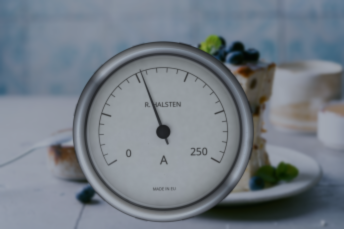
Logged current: 105 A
